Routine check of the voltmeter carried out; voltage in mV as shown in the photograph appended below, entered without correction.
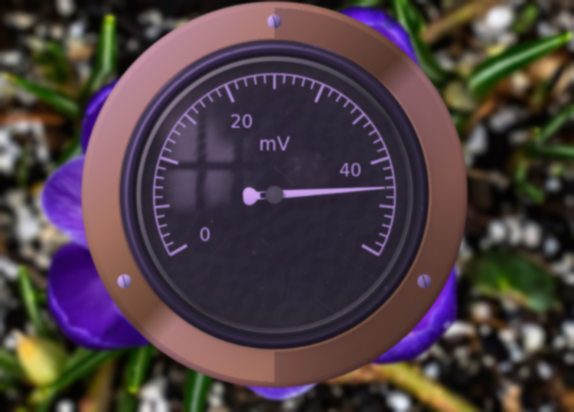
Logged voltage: 43 mV
